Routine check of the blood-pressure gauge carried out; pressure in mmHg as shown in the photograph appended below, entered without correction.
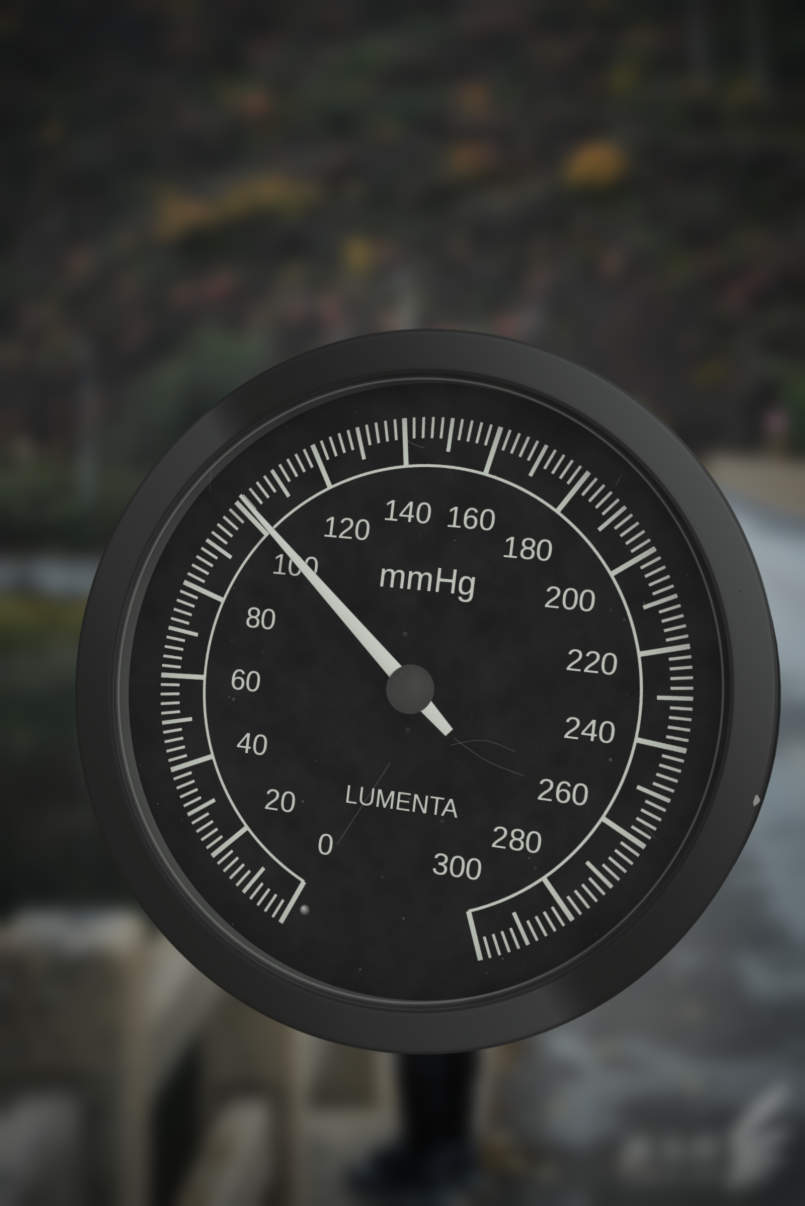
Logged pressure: 102 mmHg
